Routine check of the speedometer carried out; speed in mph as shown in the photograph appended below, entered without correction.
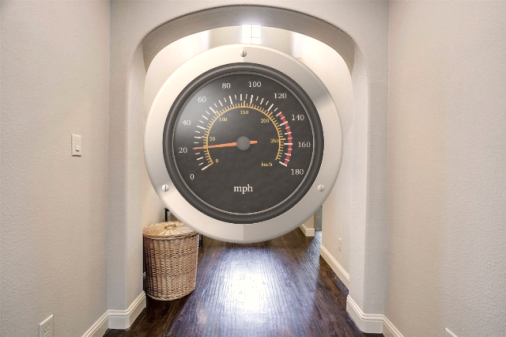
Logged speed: 20 mph
